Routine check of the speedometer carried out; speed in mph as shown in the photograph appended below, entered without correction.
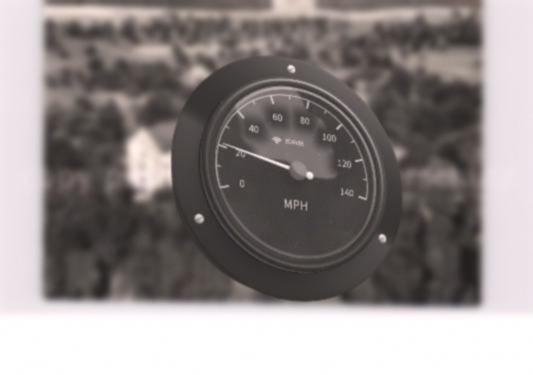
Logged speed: 20 mph
